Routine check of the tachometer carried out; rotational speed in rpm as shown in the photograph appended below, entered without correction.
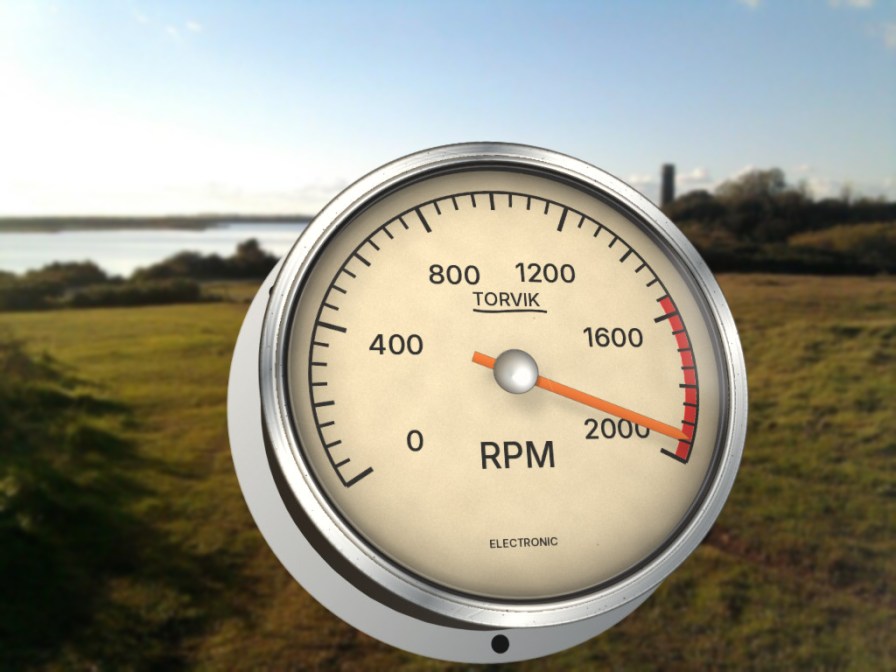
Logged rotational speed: 1950 rpm
